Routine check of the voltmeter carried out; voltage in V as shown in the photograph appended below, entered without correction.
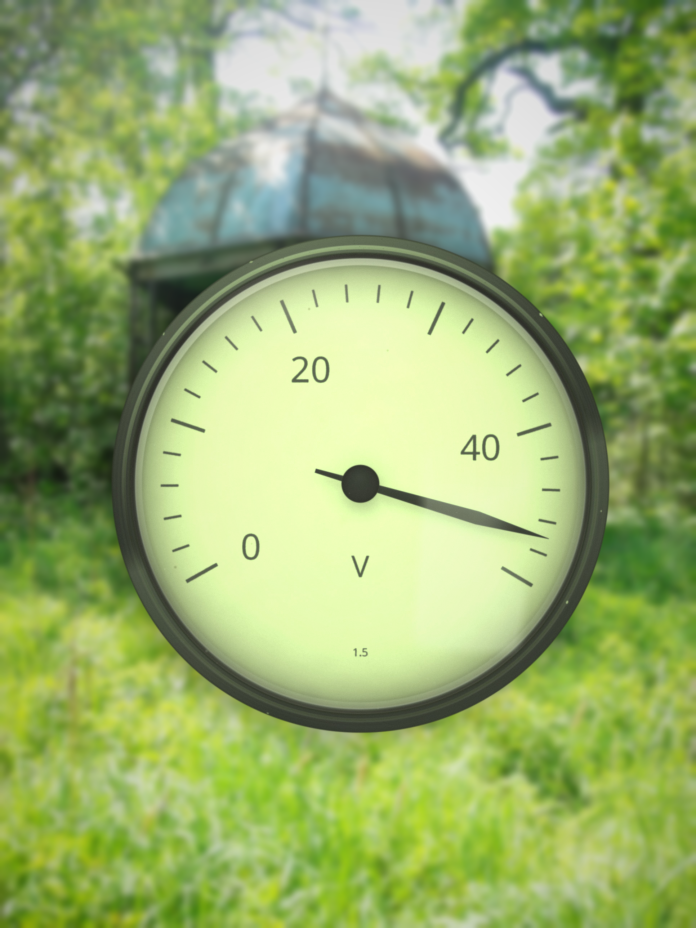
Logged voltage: 47 V
